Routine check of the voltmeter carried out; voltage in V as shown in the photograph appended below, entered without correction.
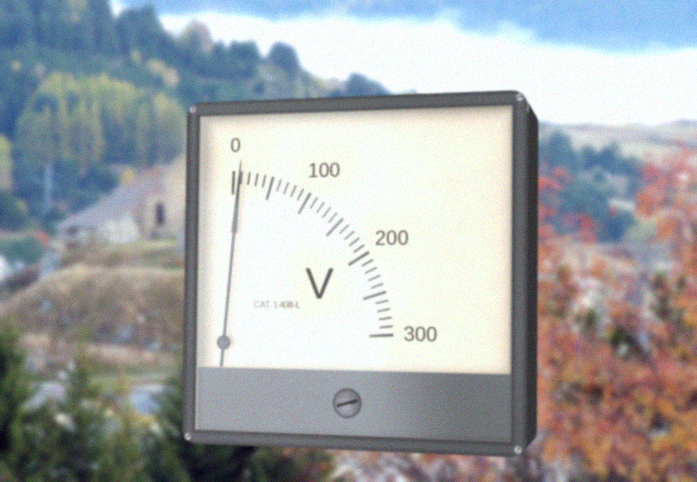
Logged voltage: 10 V
